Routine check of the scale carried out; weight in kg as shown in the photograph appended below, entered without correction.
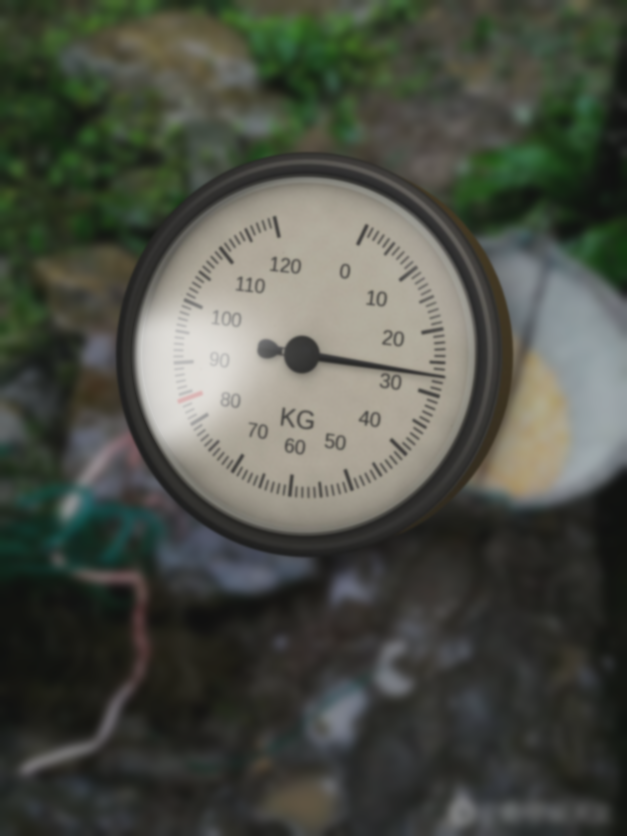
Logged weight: 27 kg
